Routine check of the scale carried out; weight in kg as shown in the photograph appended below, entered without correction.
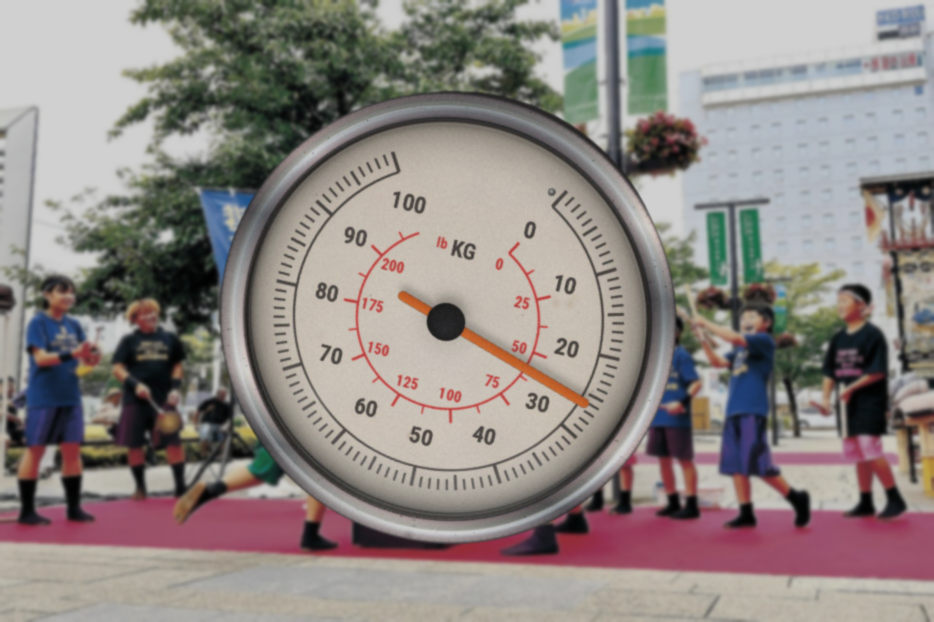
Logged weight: 26 kg
